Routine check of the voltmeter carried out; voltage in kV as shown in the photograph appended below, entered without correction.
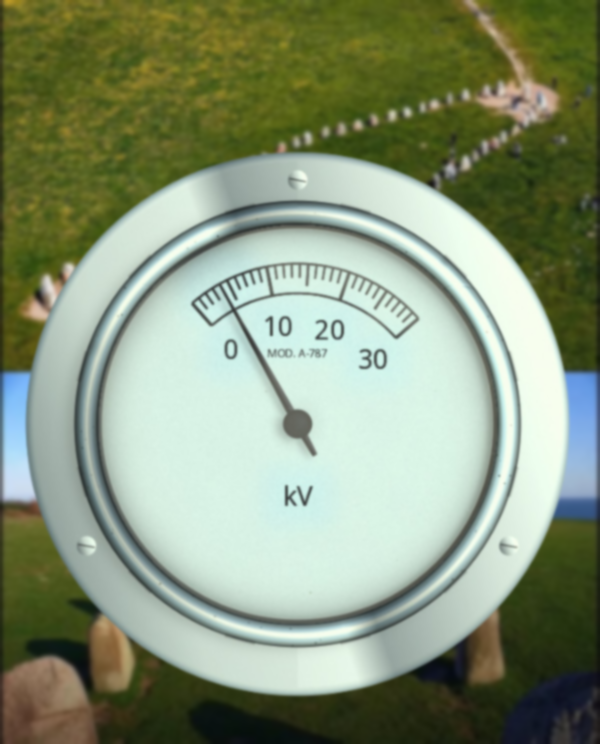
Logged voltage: 4 kV
